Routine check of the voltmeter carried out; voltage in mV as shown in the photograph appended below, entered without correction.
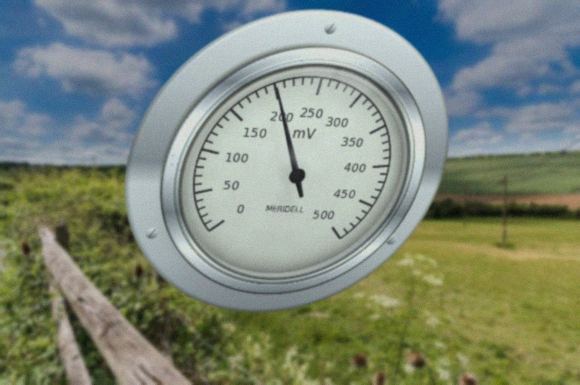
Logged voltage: 200 mV
